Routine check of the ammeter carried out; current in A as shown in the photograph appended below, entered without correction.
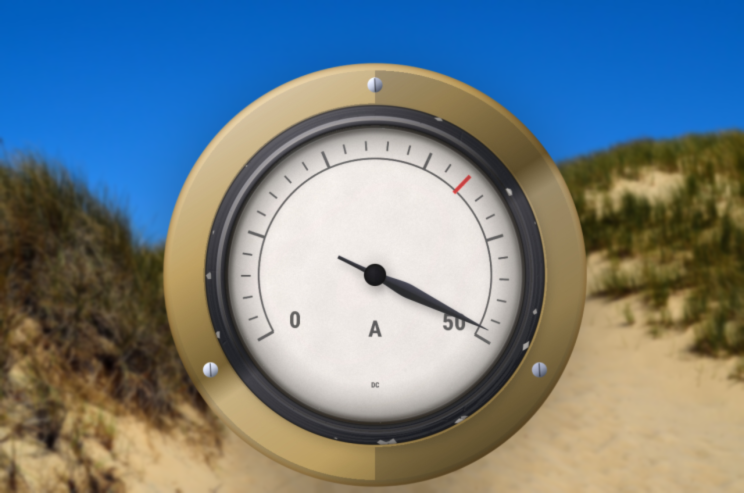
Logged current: 49 A
